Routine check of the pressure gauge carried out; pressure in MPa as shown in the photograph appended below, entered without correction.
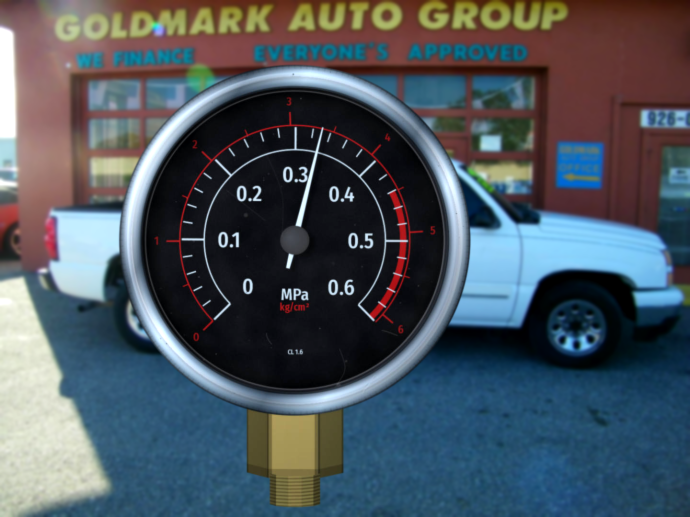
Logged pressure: 0.33 MPa
